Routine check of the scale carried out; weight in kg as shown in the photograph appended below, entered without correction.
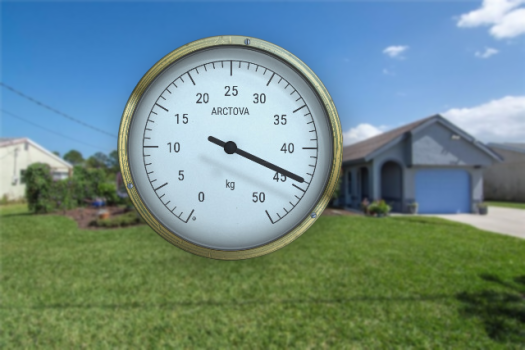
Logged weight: 44 kg
